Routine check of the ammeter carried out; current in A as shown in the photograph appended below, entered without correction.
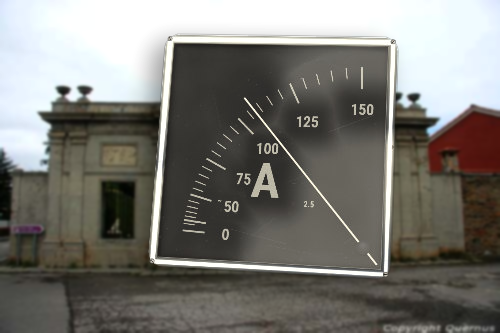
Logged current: 107.5 A
